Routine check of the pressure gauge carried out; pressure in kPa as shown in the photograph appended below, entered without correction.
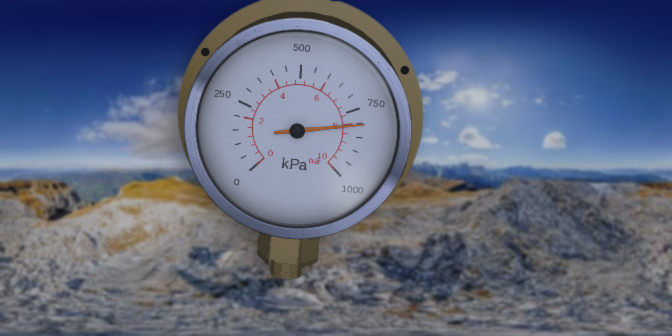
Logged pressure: 800 kPa
